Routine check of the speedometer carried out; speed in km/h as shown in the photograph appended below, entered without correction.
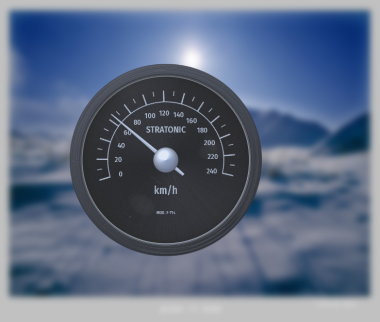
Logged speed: 65 km/h
